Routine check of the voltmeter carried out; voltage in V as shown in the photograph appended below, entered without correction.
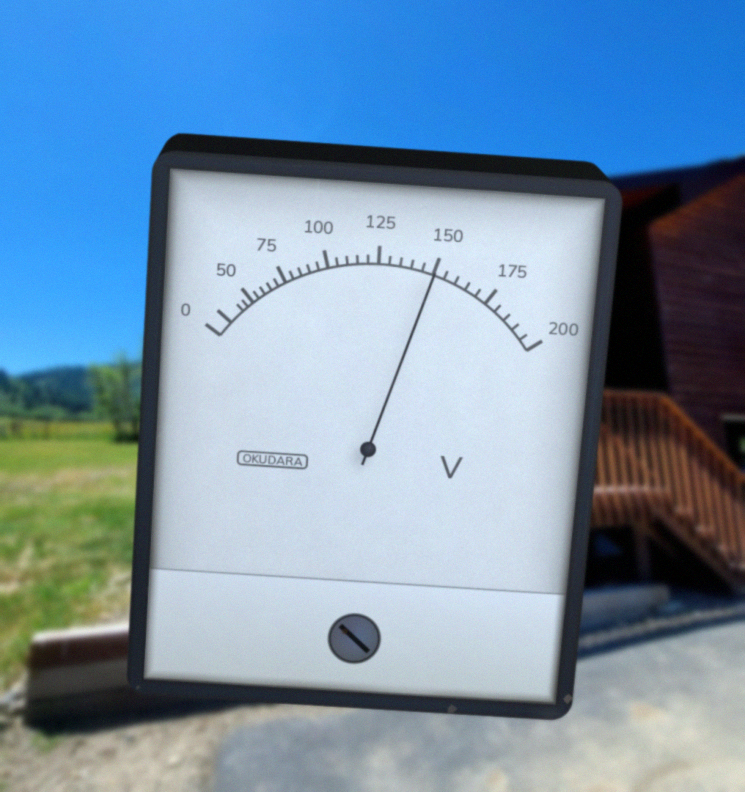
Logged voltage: 150 V
